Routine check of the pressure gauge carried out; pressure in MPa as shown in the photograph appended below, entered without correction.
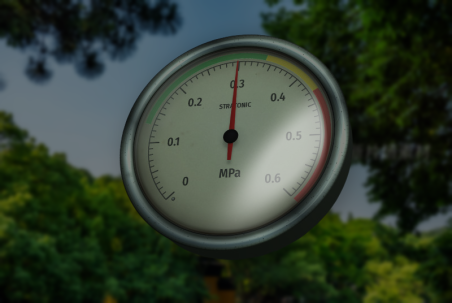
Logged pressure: 0.3 MPa
